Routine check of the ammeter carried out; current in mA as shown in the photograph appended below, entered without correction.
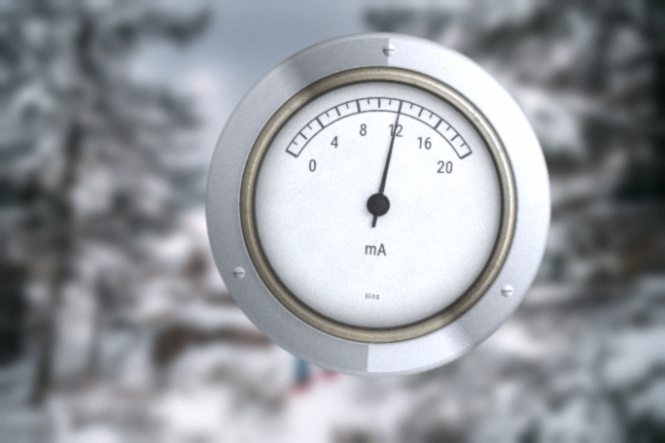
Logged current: 12 mA
